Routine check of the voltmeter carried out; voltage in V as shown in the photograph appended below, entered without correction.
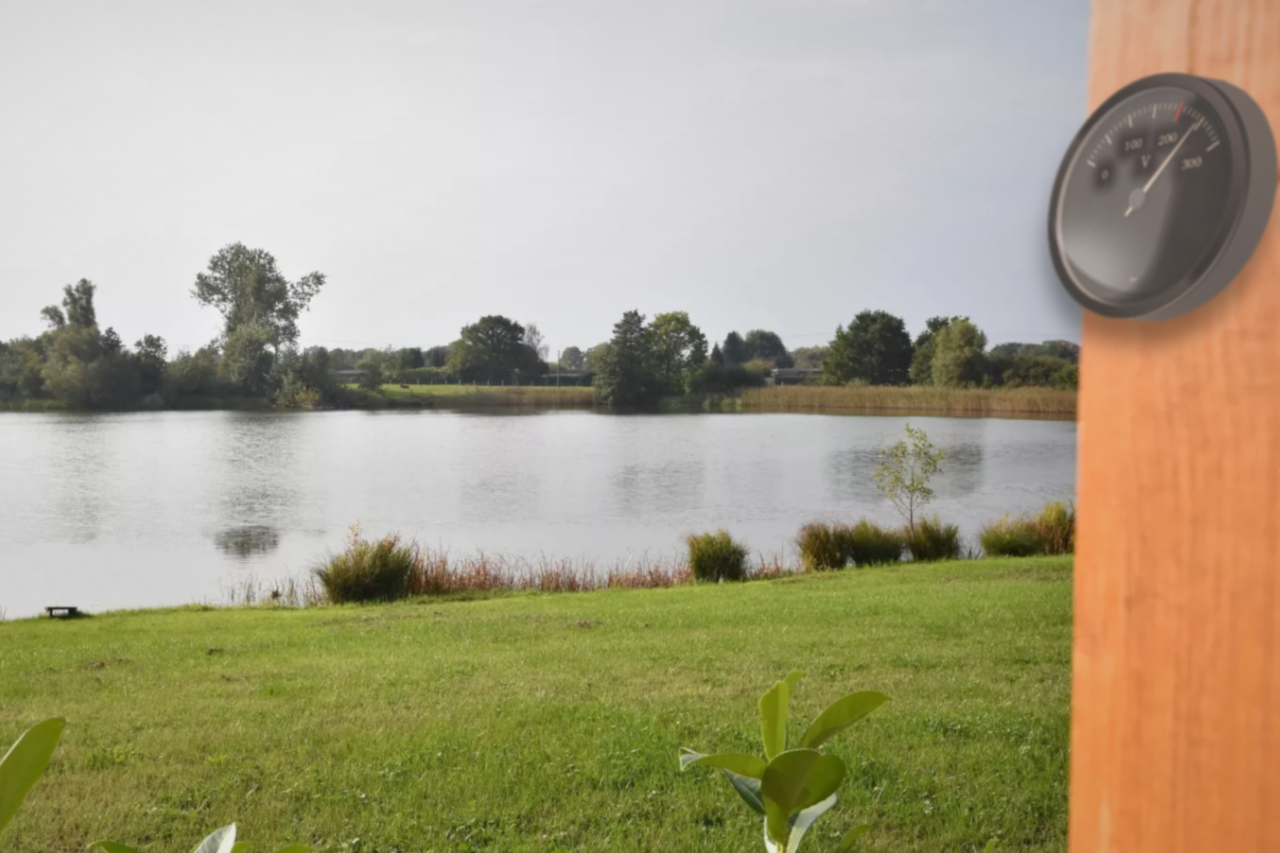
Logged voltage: 250 V
